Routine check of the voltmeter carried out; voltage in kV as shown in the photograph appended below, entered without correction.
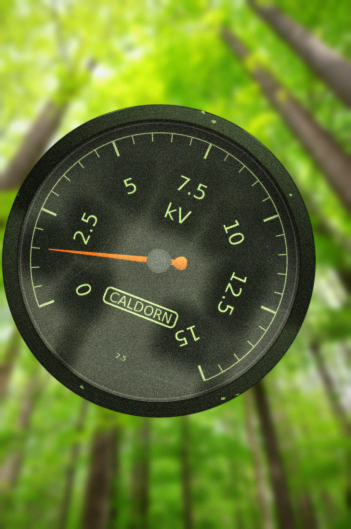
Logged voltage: 1.5 kV
